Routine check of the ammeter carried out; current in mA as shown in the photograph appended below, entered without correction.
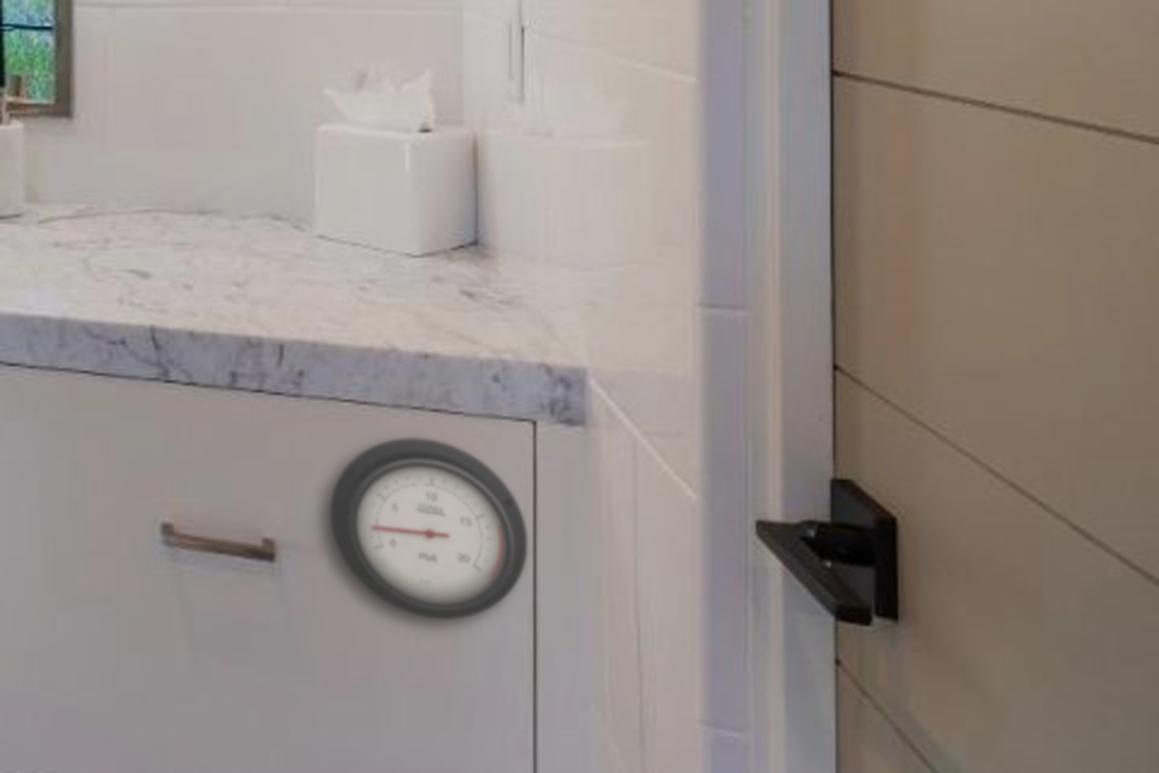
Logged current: 2 mA
